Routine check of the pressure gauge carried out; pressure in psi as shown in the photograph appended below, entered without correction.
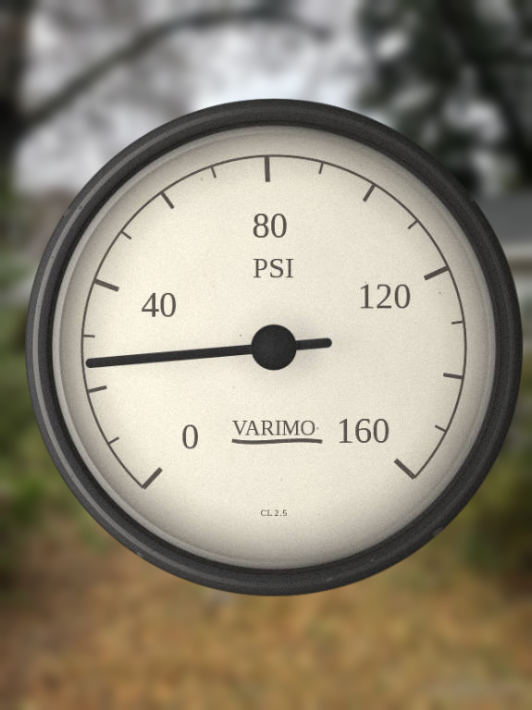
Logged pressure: 25 psi
